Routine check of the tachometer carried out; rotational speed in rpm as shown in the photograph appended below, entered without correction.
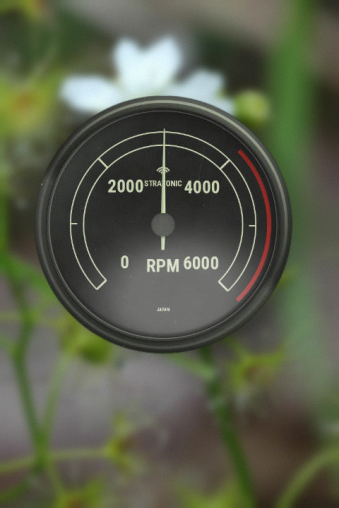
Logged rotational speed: 3000 rpm
